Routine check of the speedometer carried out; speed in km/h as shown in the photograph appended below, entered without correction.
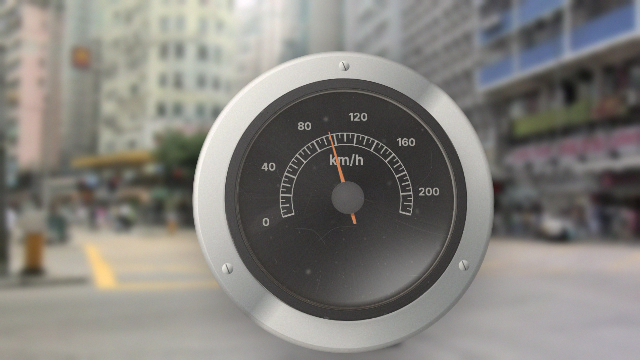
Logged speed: 95 km/h
